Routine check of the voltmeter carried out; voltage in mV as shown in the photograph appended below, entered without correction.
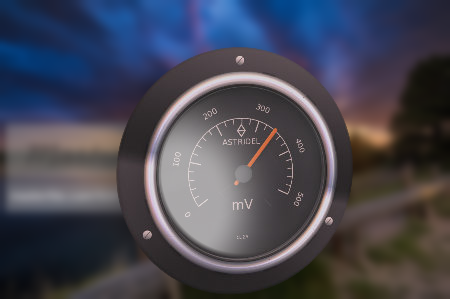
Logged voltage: 340 mV
